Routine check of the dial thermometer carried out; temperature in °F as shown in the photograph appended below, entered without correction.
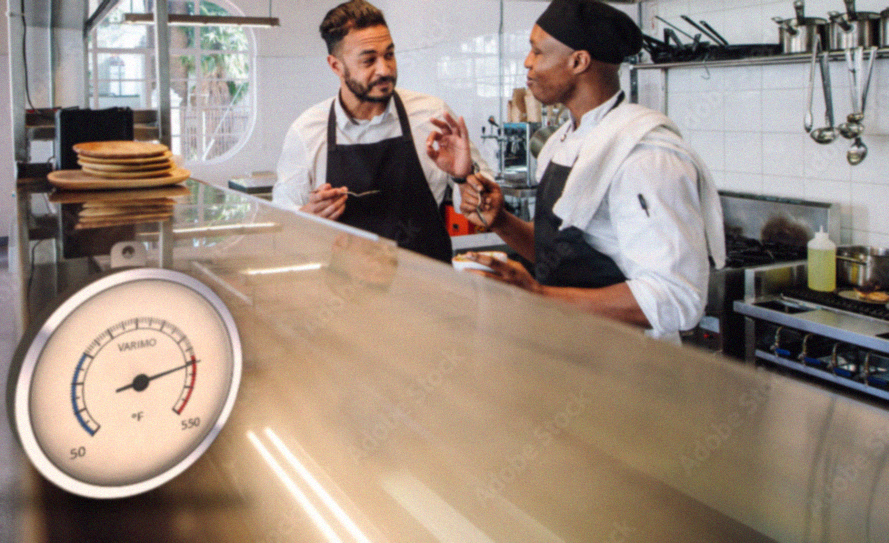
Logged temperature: 450 °F
